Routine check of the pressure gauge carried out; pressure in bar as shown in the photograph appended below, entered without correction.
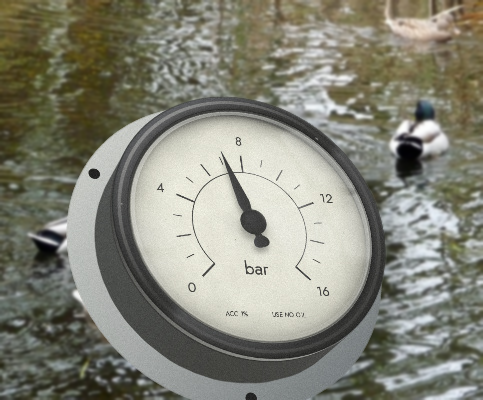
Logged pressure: 7 bar
